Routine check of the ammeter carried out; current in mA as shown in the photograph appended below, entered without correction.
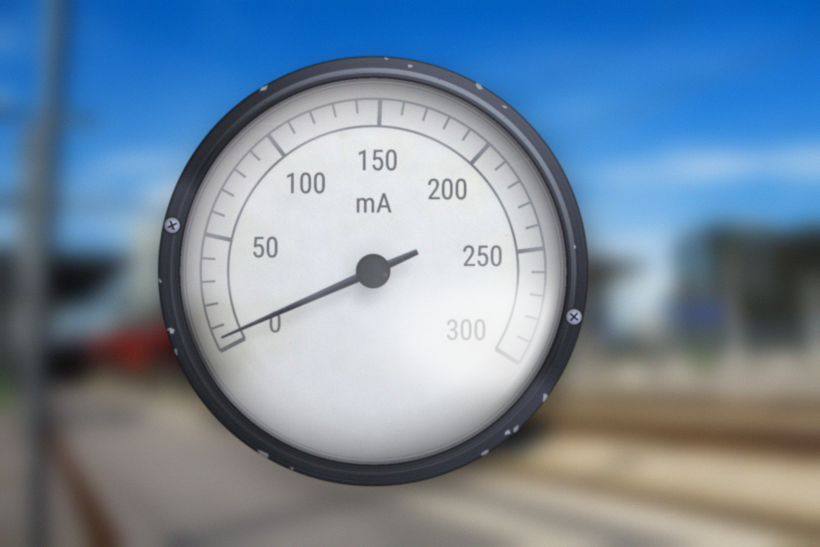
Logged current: 5 mA
